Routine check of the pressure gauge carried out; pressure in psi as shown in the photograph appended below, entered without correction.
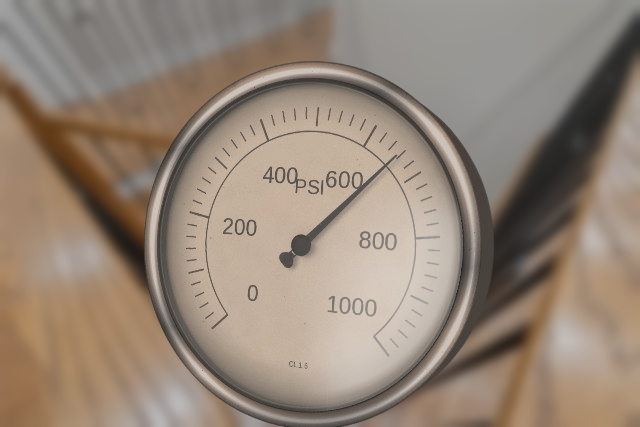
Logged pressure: 660 psi
